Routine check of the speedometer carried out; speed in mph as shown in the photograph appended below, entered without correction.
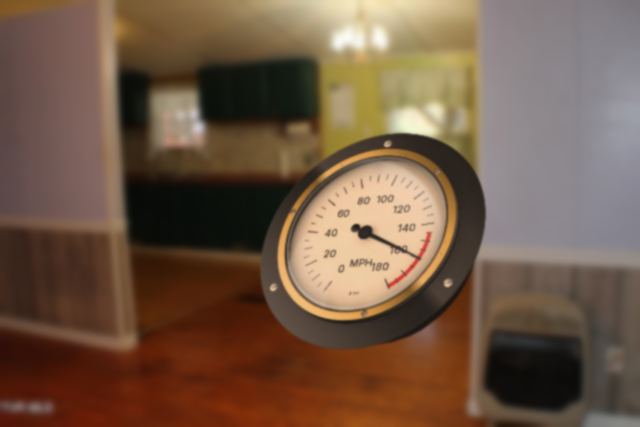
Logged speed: 160 mph
